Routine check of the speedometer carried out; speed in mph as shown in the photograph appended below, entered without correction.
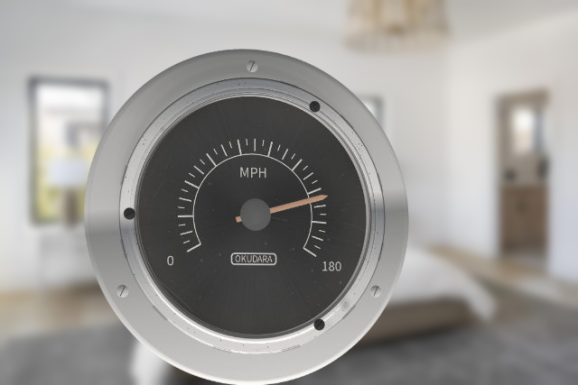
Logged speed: 145 mph
